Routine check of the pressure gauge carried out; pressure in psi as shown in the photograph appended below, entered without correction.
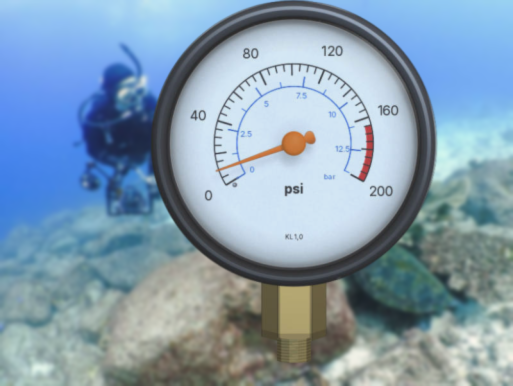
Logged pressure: 10 psi
